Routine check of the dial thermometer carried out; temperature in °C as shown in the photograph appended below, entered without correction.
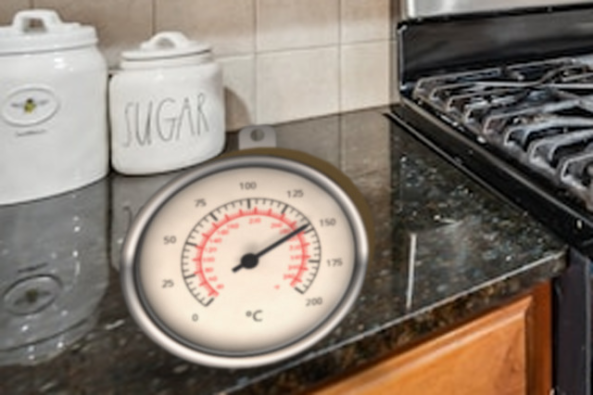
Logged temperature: 145 °C
